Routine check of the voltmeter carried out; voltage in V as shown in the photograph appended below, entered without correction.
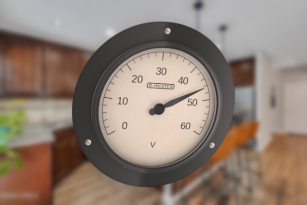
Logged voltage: 46 V
